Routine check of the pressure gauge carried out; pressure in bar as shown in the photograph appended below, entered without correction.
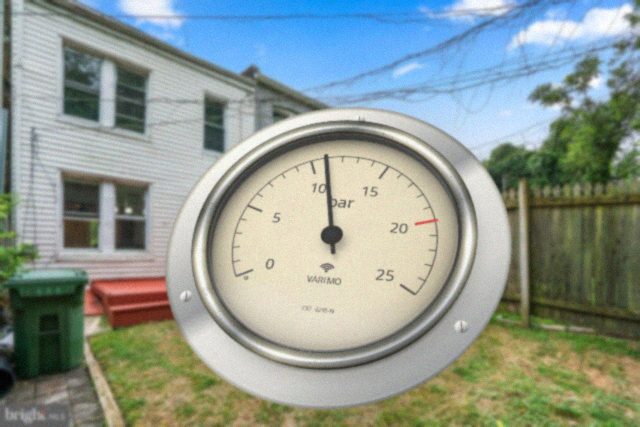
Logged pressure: 11 bar
